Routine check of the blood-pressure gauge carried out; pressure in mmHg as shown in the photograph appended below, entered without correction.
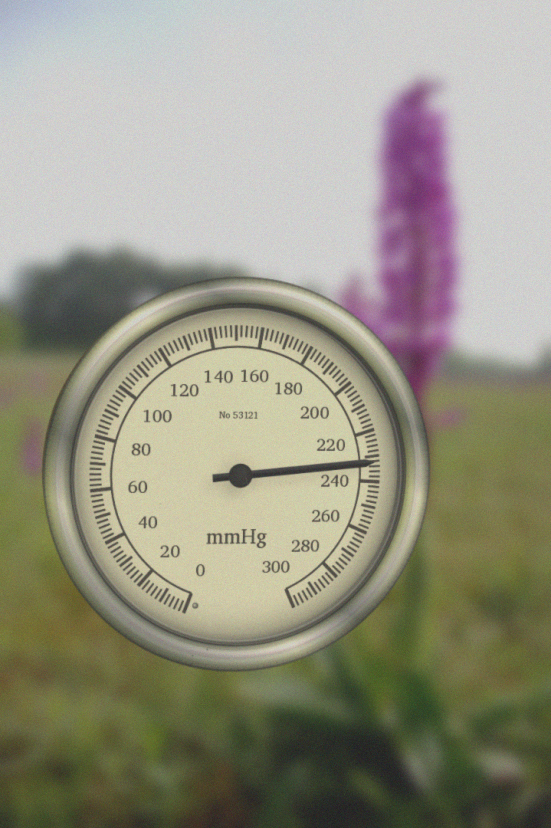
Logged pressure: 232 mmHg
